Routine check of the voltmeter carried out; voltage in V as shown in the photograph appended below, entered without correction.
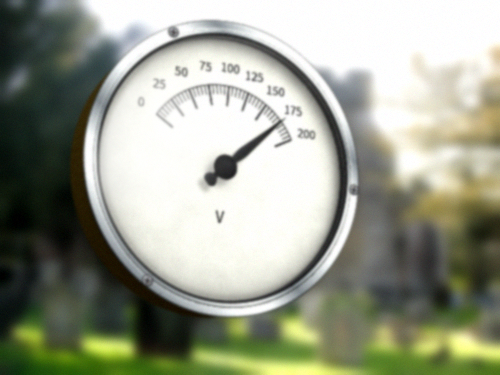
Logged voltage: 175 V
